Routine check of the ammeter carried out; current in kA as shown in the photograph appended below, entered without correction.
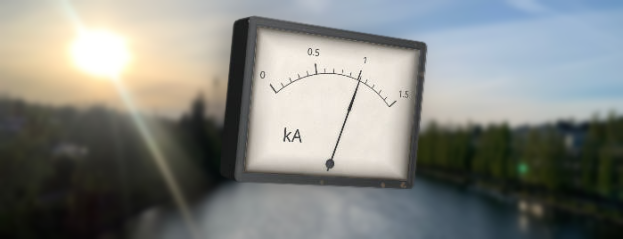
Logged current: 1 kA
